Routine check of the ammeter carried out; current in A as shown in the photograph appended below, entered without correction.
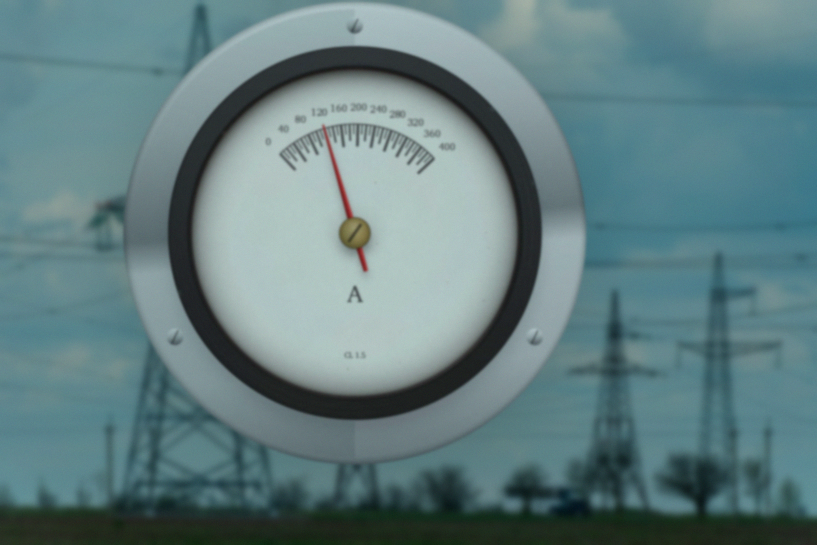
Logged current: 120 A
